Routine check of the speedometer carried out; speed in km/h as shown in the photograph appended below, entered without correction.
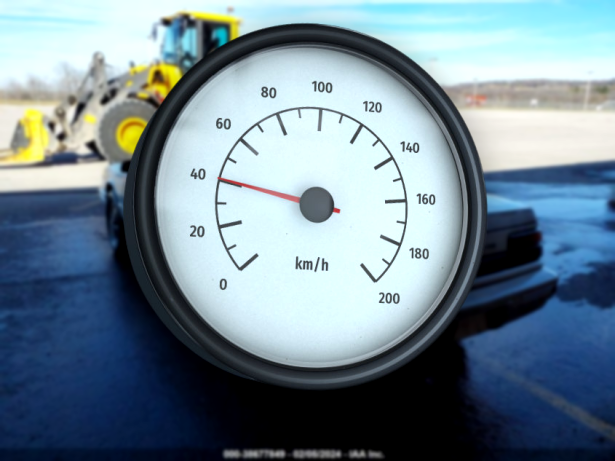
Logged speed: 40 km/h
